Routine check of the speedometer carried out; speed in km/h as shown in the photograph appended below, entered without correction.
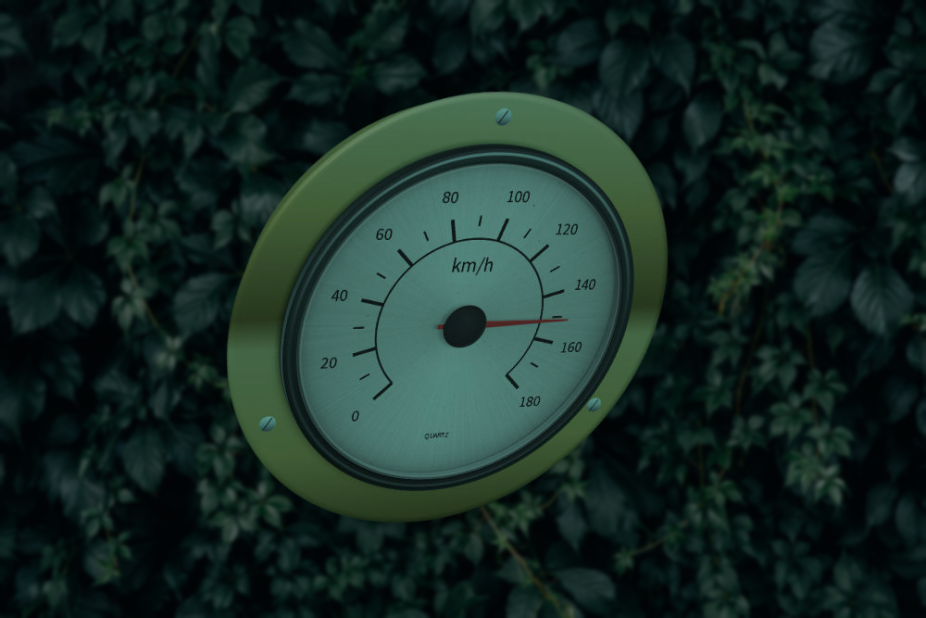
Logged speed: 150 km/h
